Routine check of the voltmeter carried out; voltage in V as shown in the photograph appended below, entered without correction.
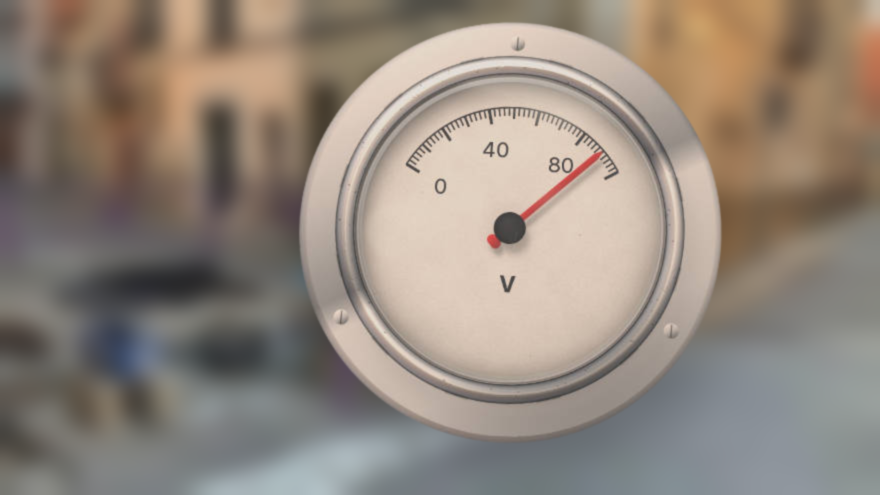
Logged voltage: 90 V
